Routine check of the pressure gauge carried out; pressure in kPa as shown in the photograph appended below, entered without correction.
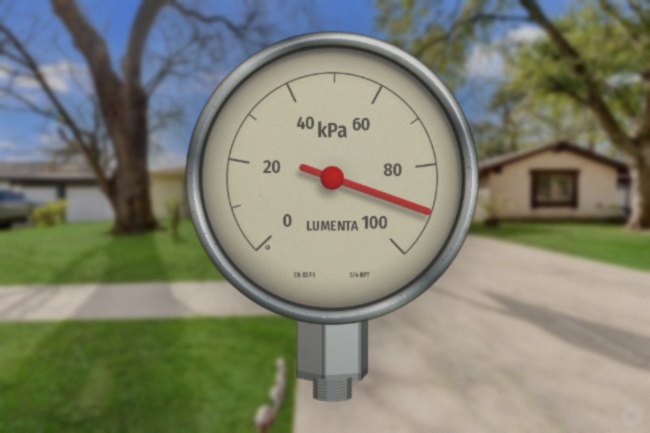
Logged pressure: 90 kPa
